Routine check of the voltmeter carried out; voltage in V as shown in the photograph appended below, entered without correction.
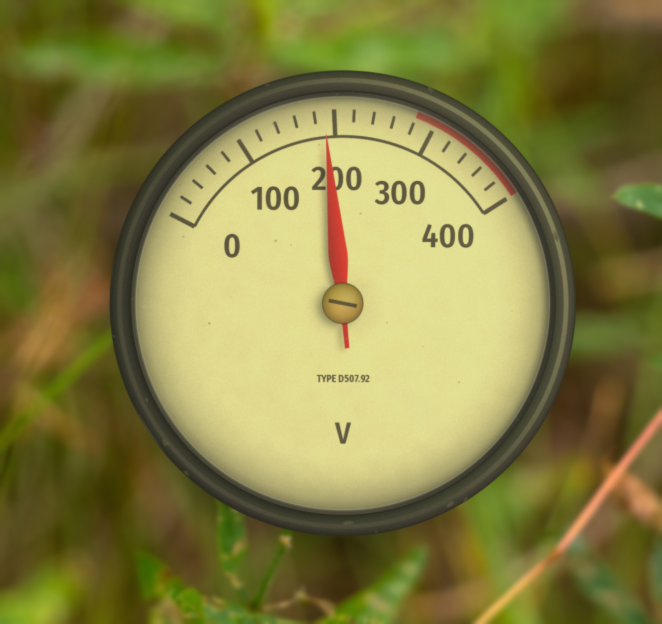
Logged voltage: 190 V
